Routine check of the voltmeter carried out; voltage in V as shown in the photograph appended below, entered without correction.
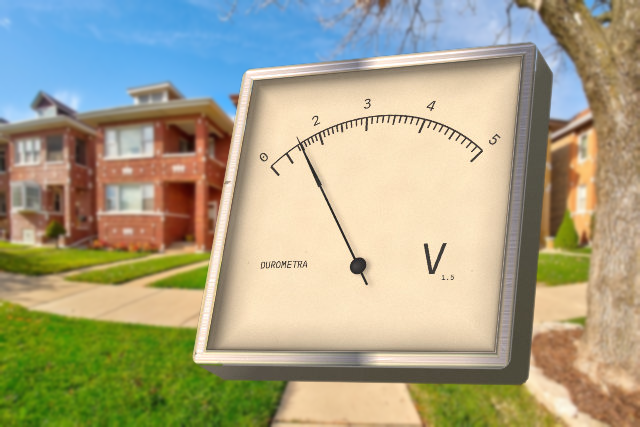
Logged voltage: 1.5 V
